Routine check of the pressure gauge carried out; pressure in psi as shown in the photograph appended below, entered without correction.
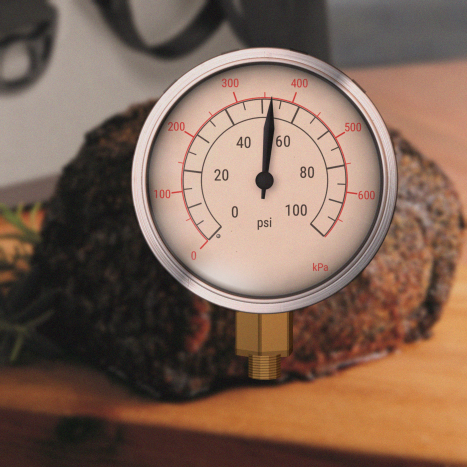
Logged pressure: 52.5 psi
